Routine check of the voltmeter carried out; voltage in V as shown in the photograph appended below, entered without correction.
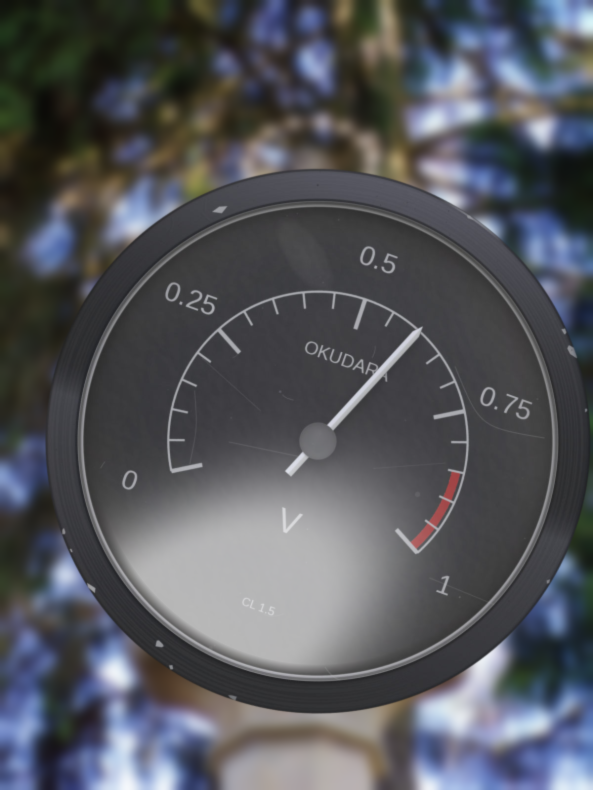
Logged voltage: 0.6 V
